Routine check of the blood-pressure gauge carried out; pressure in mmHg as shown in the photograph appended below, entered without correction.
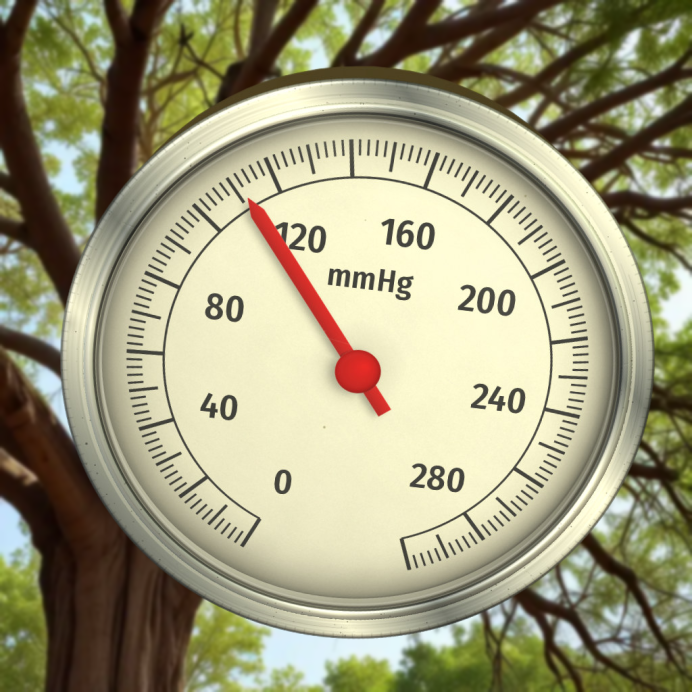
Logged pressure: 112 mmHg
